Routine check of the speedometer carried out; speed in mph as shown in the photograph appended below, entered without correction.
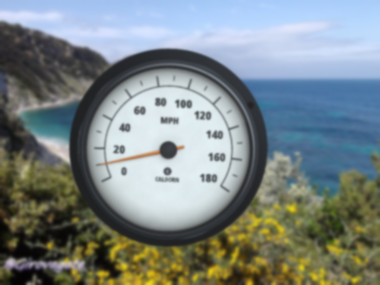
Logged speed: 10 mph
